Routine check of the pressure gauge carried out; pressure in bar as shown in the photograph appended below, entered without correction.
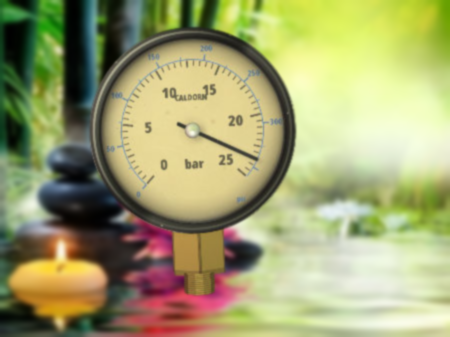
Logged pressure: 23.5 bar
